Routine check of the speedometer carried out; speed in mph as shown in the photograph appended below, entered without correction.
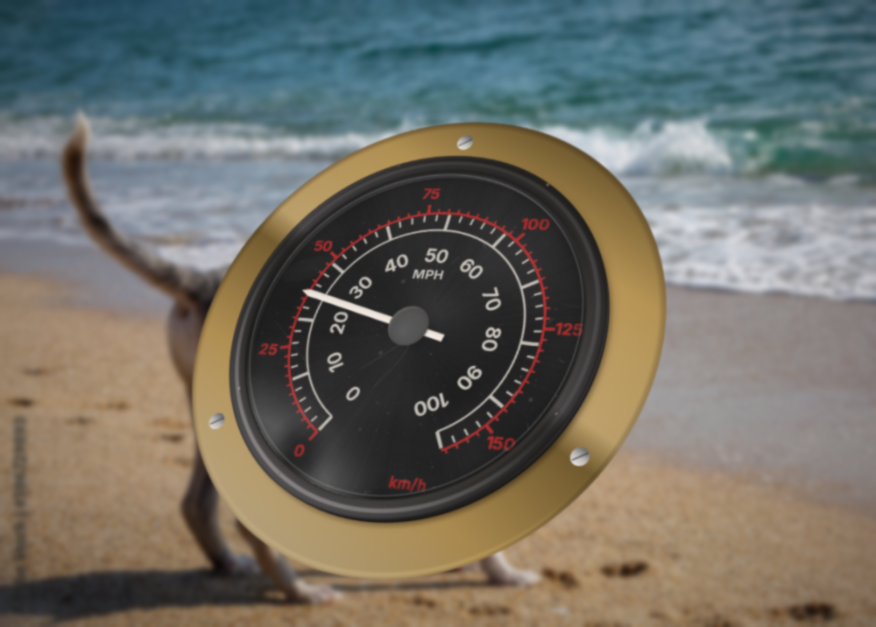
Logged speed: 24 mph
